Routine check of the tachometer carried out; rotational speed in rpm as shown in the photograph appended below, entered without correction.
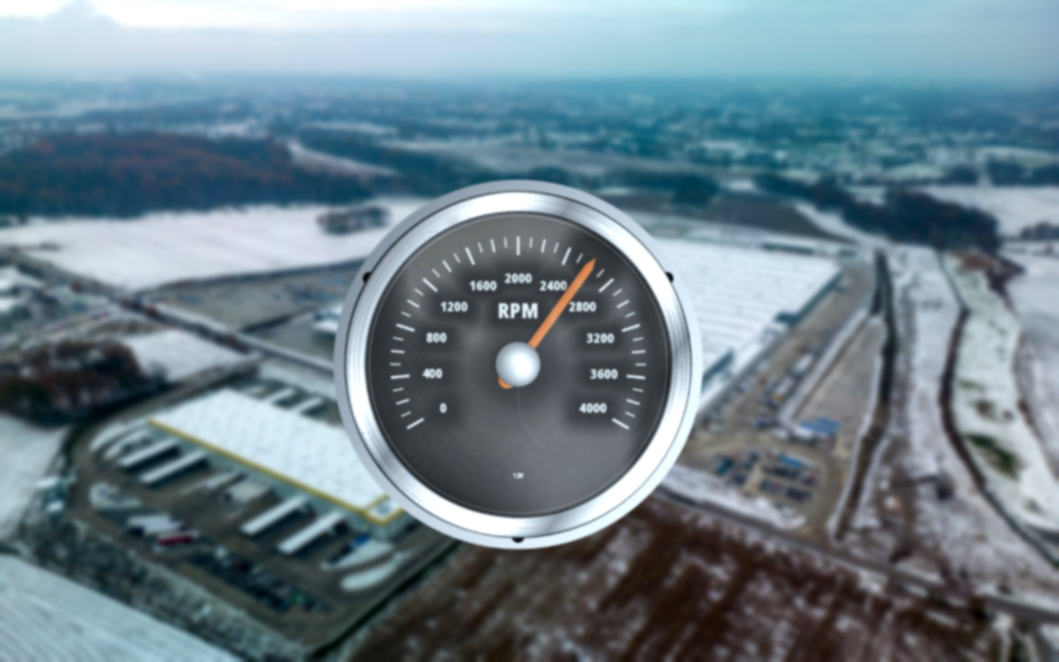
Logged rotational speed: 2600 rpm
